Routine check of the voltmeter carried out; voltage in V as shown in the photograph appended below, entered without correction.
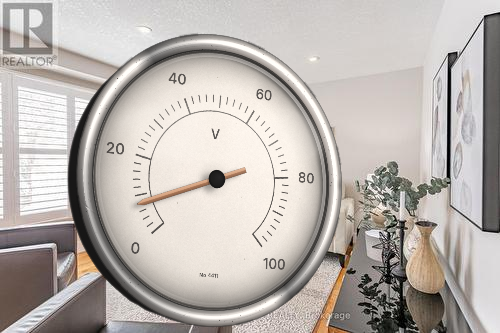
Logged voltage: 8 V
